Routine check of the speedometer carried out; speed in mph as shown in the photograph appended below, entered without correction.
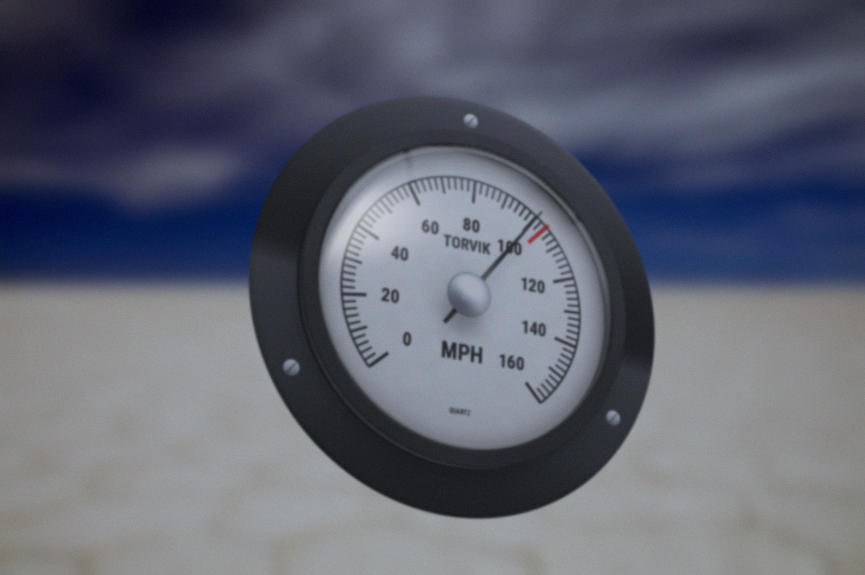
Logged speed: 100 mph
